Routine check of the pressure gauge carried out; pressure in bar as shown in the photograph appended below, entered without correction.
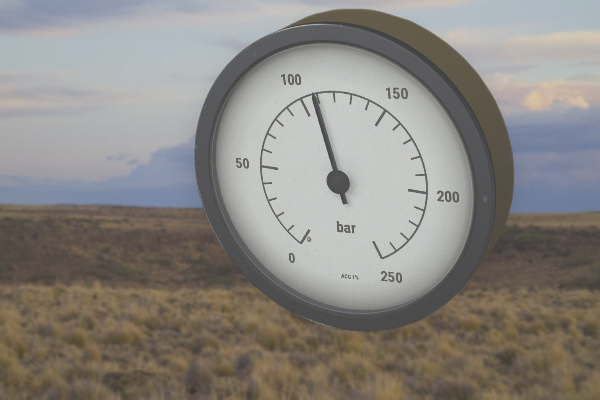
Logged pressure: 110 bar
